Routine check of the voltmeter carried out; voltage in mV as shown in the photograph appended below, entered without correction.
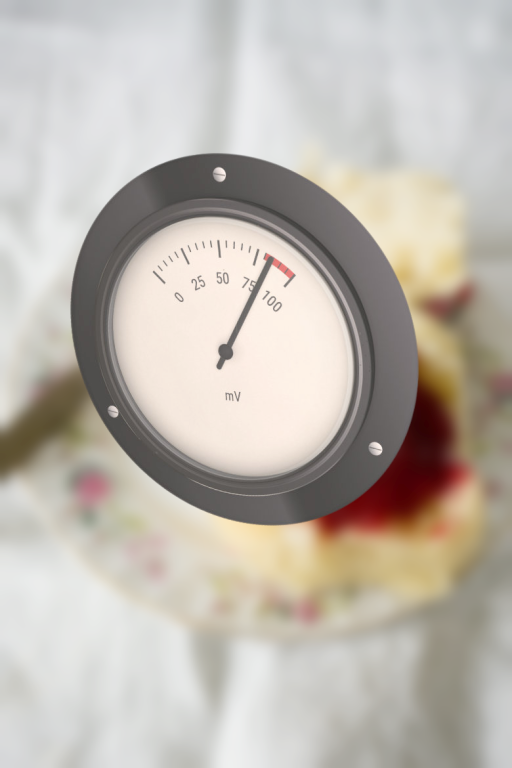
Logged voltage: 85 mV
